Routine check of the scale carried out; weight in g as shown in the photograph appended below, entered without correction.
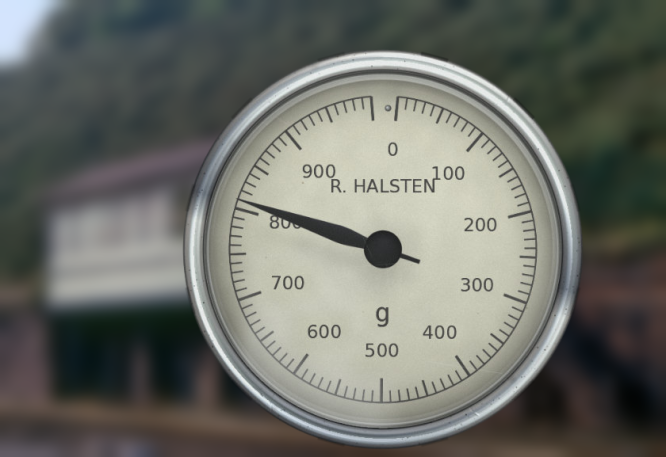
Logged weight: 810 g
